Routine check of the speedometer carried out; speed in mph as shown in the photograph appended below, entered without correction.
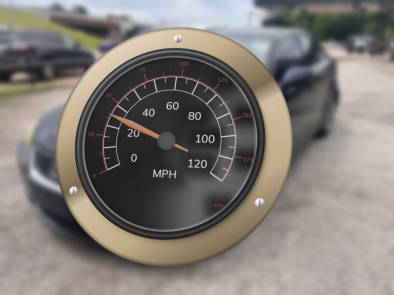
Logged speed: 25 mph
